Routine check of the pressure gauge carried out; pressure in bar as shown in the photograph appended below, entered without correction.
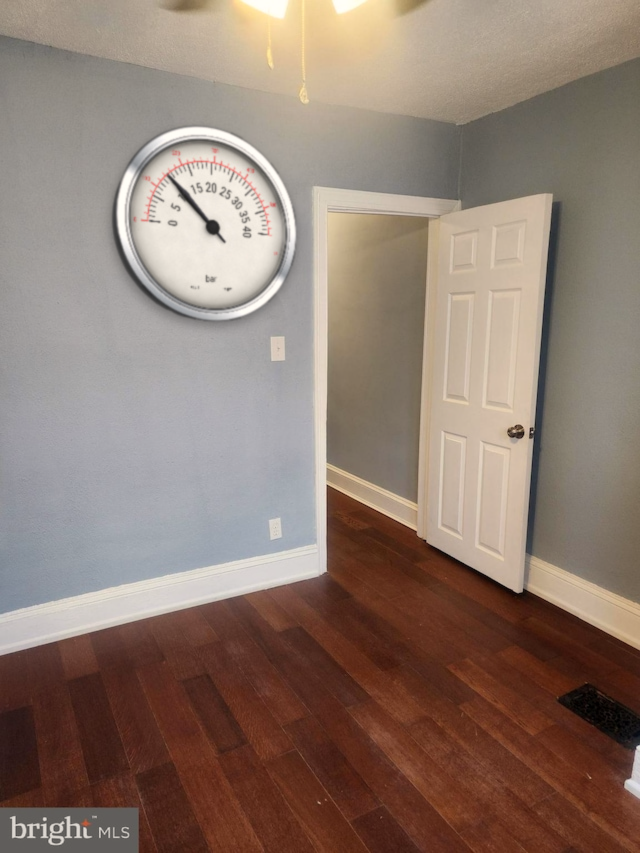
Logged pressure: 10 bar
